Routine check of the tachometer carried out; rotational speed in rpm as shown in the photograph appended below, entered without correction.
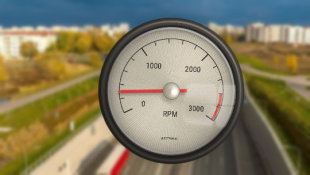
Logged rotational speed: 300 rpm
